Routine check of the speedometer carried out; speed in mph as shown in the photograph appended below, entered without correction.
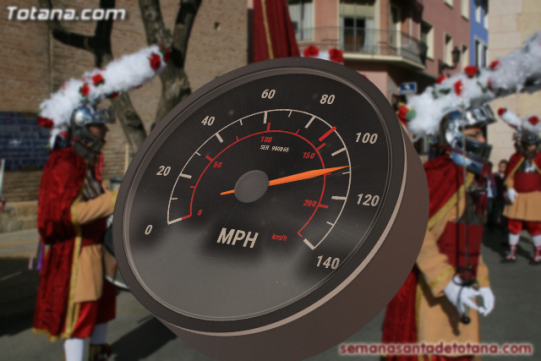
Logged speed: 110 mph
